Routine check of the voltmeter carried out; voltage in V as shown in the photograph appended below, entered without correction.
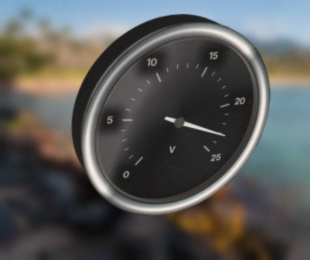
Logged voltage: 23 V
